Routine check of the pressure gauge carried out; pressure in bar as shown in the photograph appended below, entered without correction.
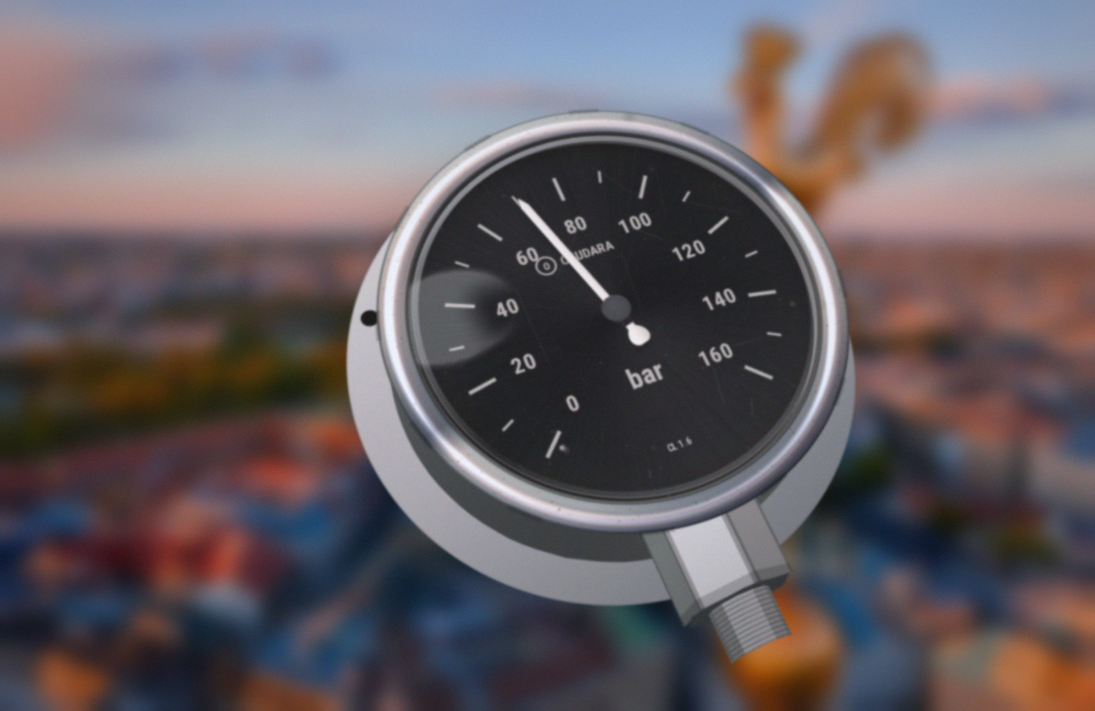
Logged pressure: 70 bar
